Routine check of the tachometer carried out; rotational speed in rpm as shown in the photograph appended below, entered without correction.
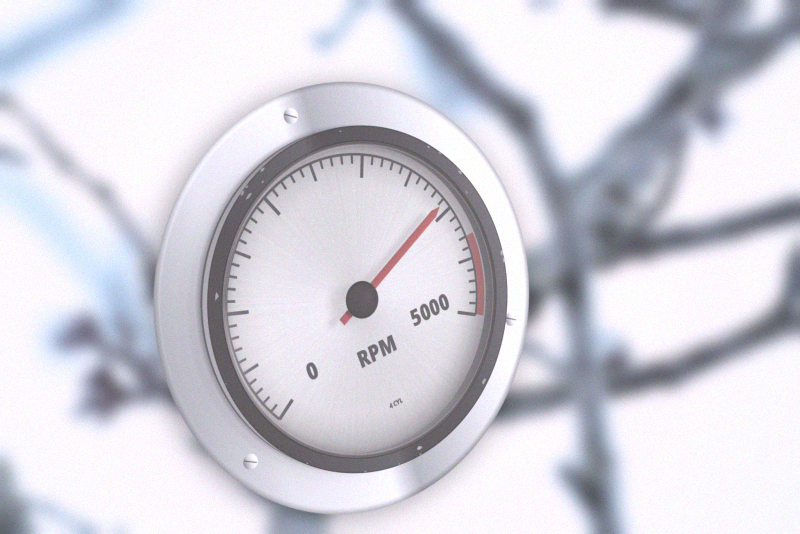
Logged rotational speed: 3900 rpm
